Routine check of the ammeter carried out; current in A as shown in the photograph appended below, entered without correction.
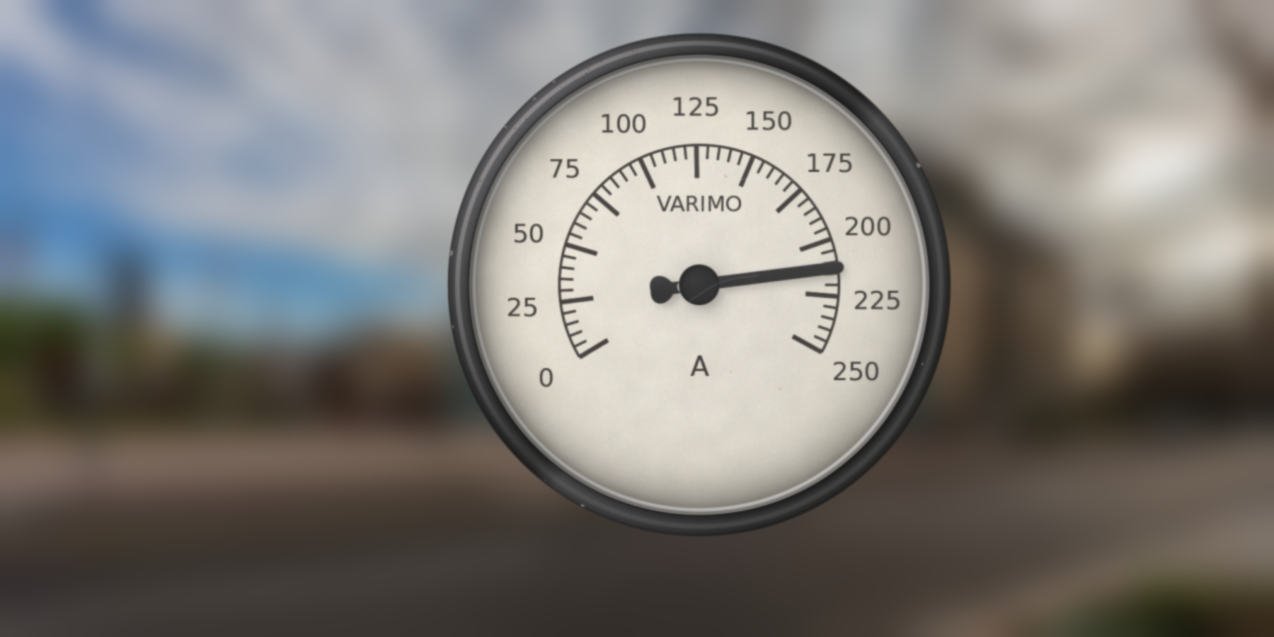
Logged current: 212.5 A
